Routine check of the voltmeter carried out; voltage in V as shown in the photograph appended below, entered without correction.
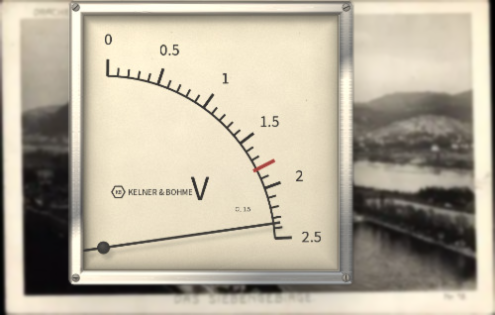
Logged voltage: 2.35 V
